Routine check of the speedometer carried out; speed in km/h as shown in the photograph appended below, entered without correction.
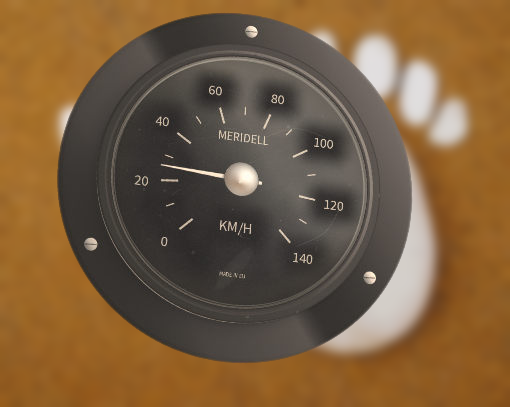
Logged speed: 25 km/h
